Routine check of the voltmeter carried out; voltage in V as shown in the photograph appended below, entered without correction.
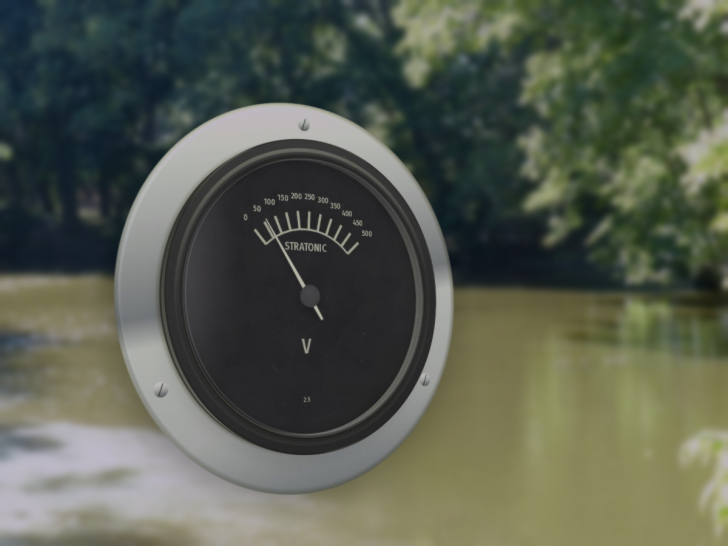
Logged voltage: 50 V
